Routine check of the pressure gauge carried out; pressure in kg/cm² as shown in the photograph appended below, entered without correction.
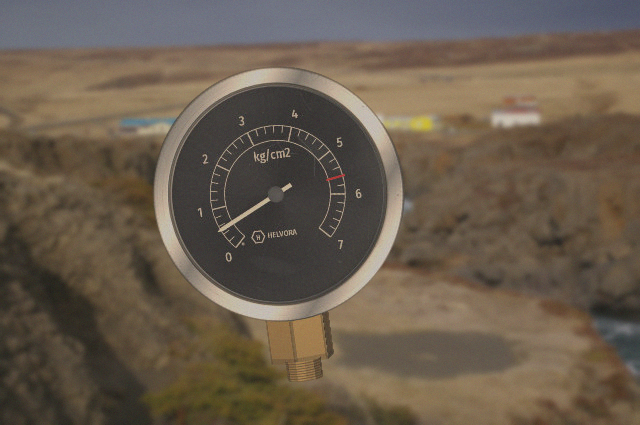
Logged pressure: 0.5 kg/cm²
